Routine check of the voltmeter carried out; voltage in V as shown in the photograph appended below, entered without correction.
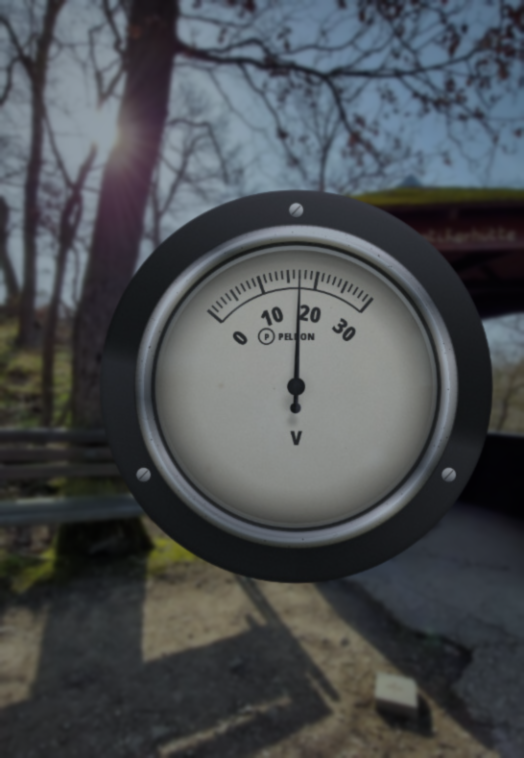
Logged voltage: 17 V
